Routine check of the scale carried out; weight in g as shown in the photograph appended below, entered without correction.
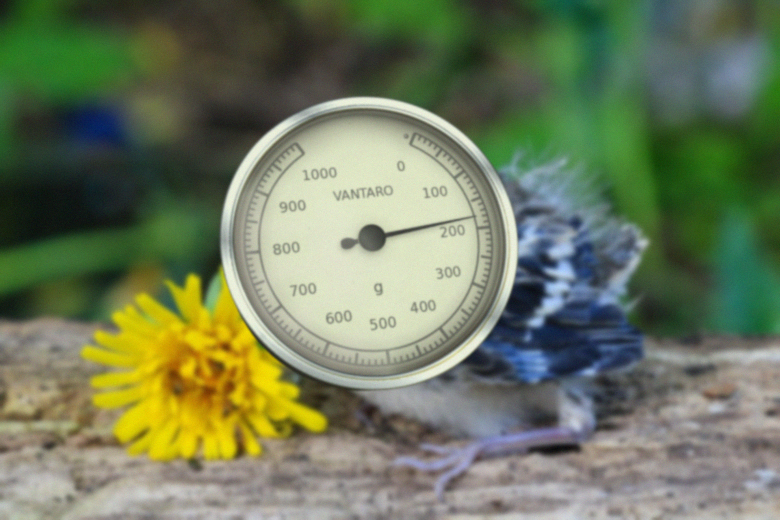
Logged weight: 180 g
